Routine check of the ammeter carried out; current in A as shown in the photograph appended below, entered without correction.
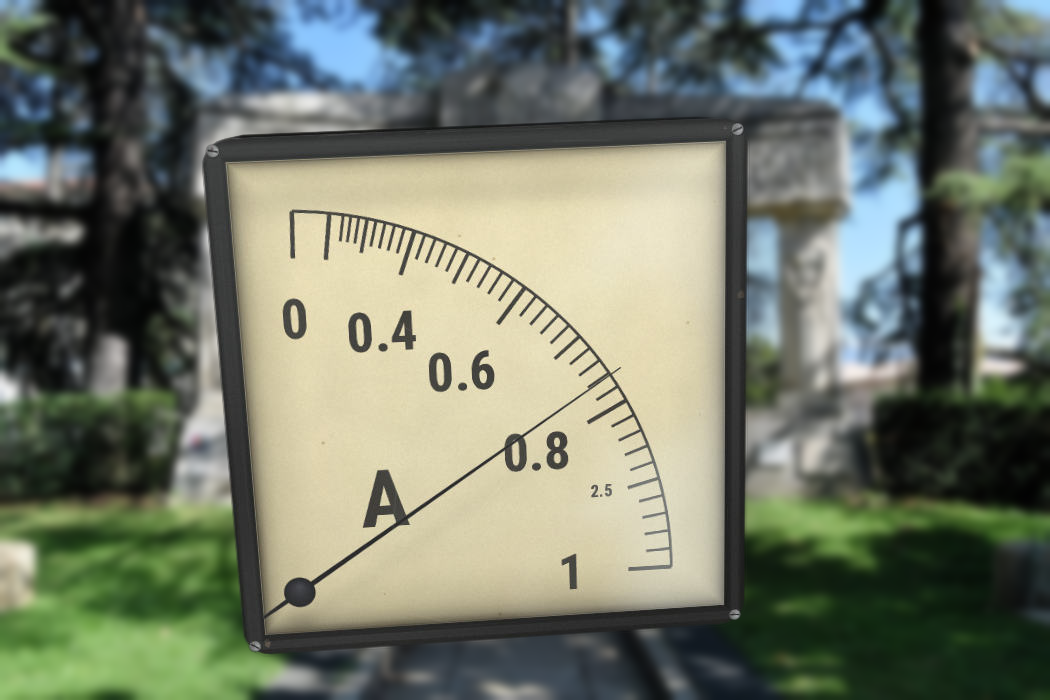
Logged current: 0.76 A
